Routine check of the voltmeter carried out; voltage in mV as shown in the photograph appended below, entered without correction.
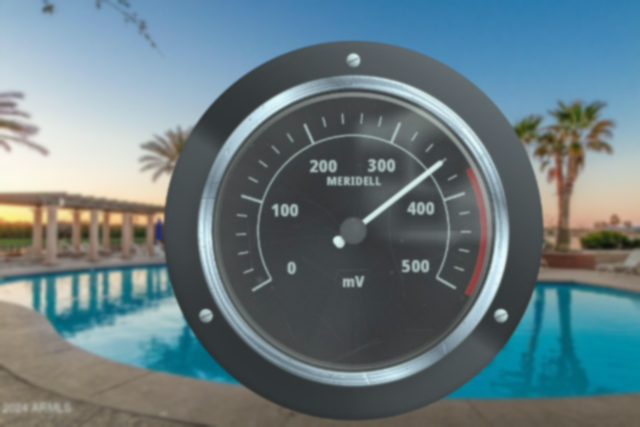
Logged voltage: 360 mV
